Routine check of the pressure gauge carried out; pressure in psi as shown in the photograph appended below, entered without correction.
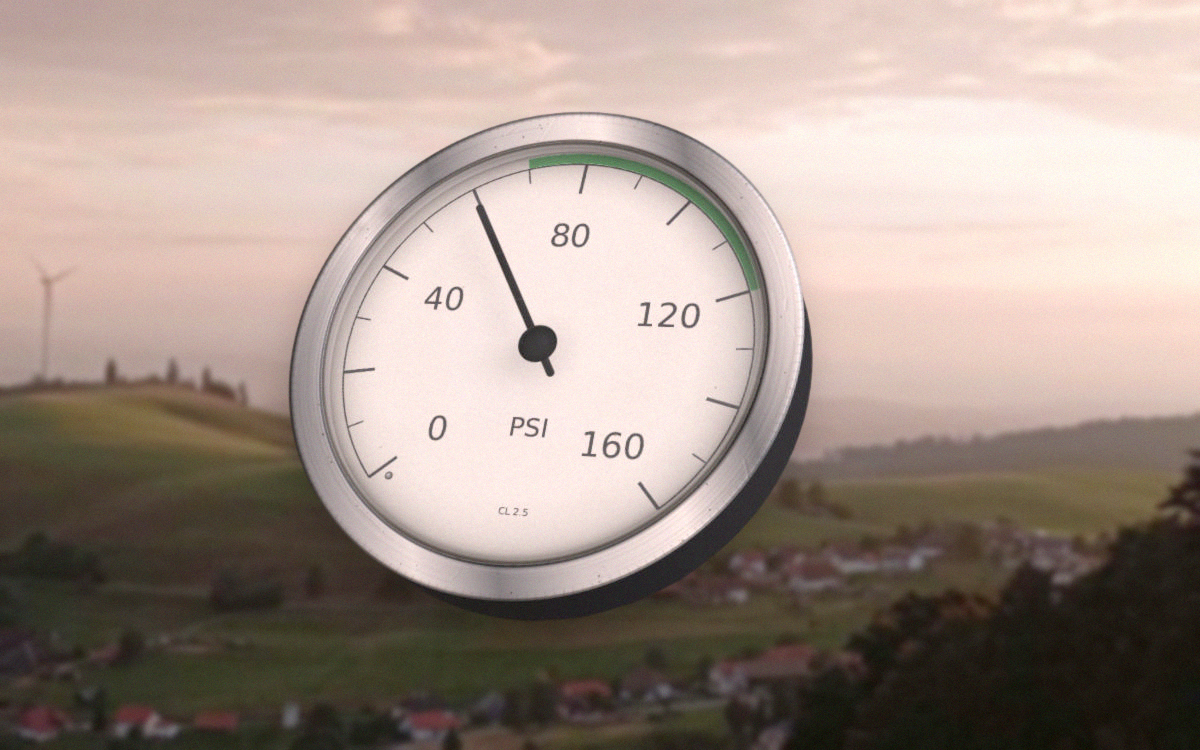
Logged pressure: 60 psi
